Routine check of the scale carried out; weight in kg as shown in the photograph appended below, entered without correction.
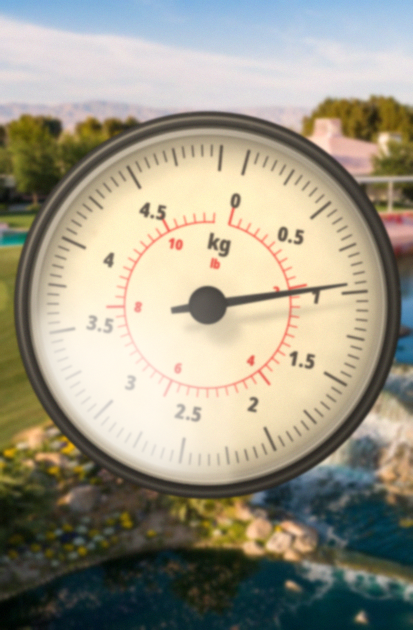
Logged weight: 0.95 kg
